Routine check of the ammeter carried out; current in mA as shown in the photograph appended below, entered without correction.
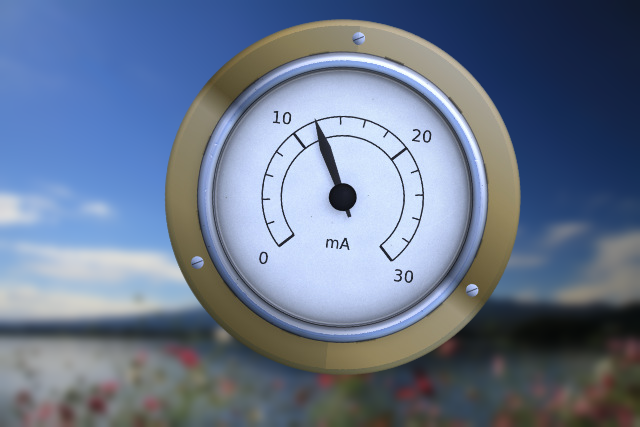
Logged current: 12 mA
